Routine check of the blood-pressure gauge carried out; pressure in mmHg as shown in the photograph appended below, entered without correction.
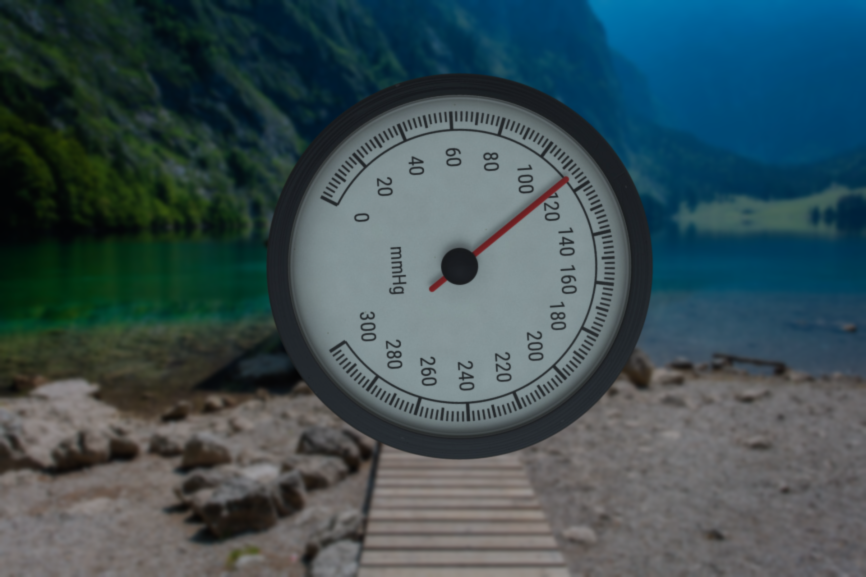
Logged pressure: 114 mmHg
